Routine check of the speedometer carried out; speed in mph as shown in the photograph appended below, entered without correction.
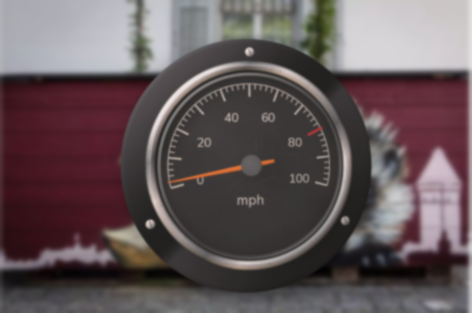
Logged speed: 2 mph
